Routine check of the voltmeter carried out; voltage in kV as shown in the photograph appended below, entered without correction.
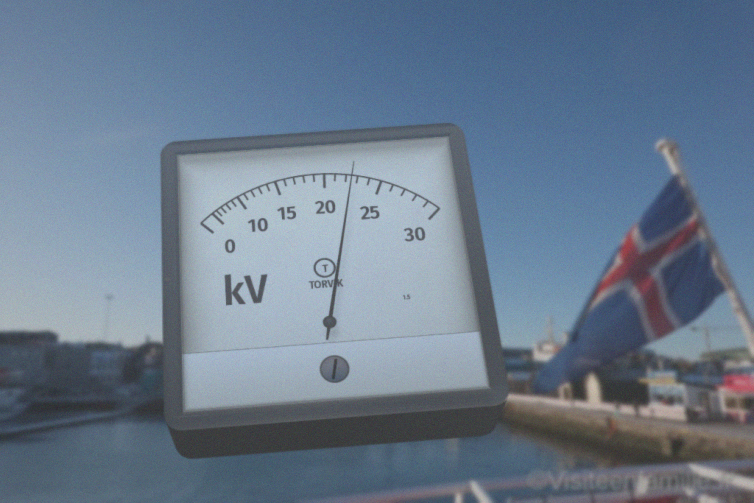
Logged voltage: 22.5 kV
